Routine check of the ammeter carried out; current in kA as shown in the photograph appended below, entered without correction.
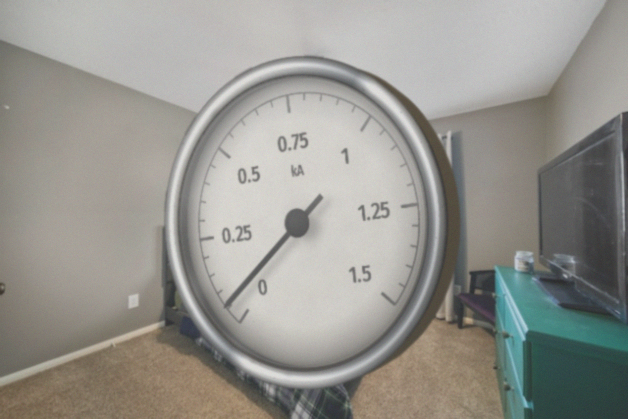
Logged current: 0.05 kA
